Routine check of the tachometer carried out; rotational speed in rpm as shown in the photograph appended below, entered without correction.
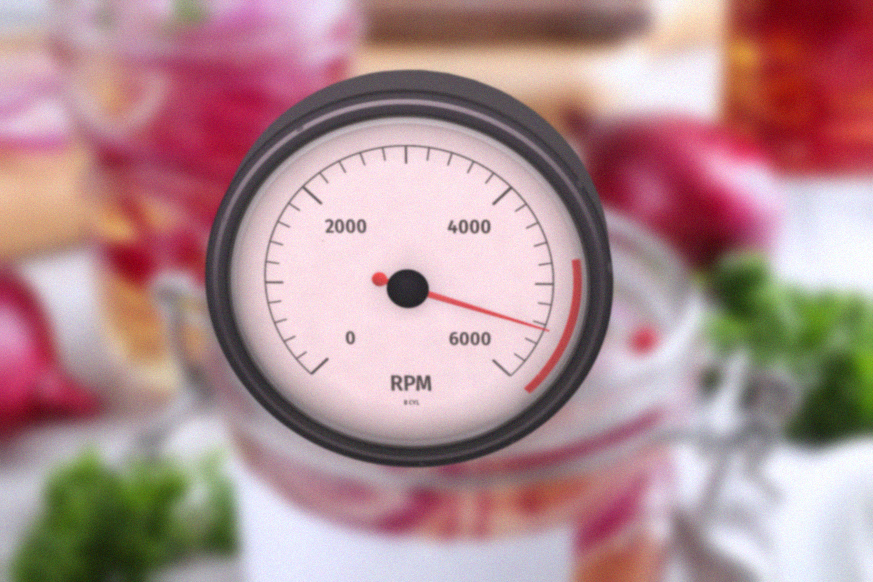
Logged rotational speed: 5400 rpm
